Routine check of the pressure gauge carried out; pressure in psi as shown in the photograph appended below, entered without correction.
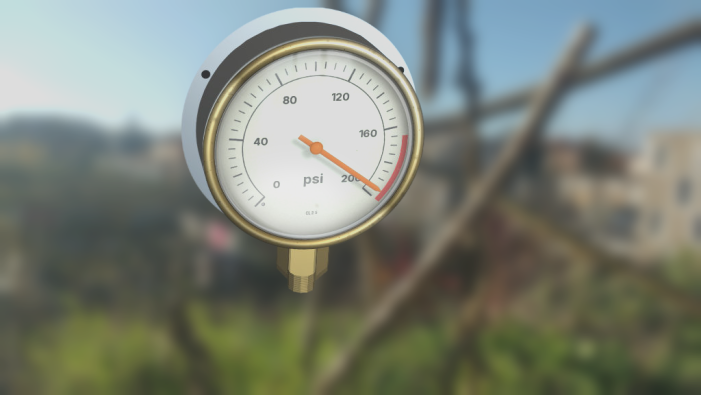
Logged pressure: 195 psi
